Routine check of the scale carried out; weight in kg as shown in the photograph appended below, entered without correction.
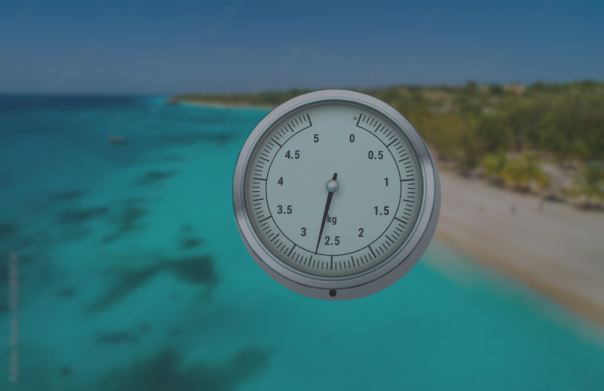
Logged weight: 2.7 kg
